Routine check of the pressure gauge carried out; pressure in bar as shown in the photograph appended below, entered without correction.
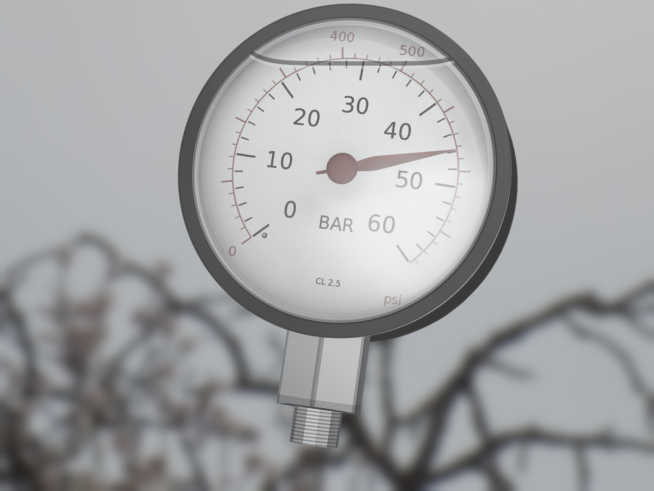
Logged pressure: 46 bar
